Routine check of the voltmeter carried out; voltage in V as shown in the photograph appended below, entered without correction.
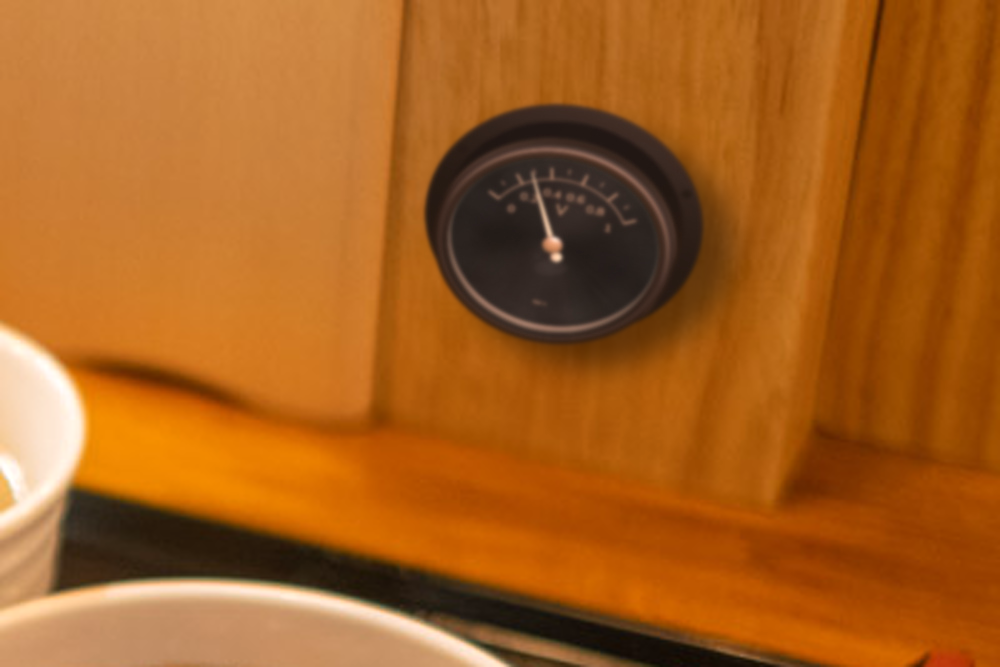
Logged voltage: 0.3 V
